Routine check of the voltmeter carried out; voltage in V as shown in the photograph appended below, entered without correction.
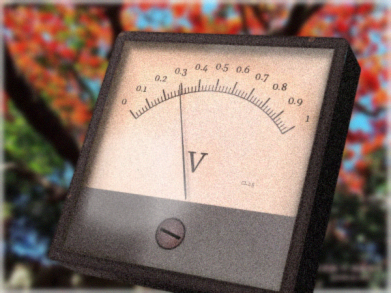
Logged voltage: 0.3 V
